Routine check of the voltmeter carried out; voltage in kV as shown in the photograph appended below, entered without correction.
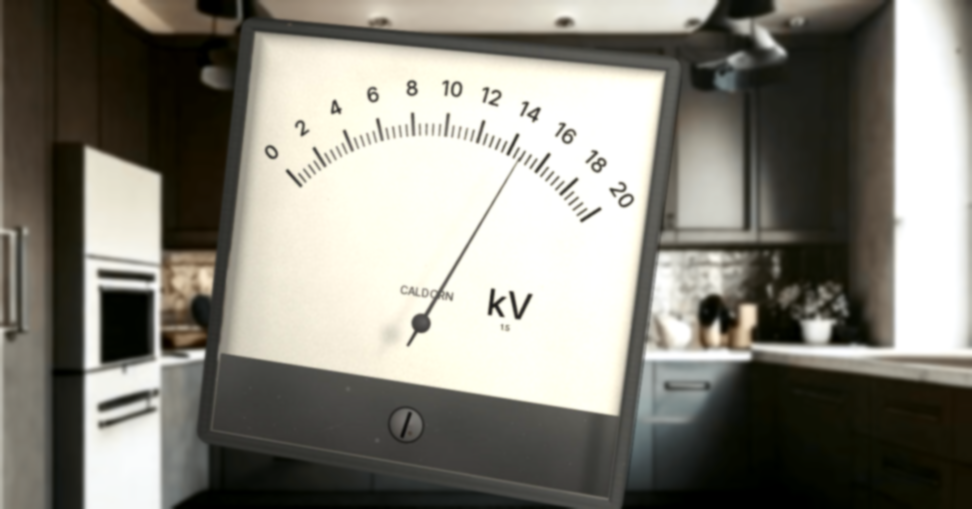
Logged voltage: 14.8 kV
